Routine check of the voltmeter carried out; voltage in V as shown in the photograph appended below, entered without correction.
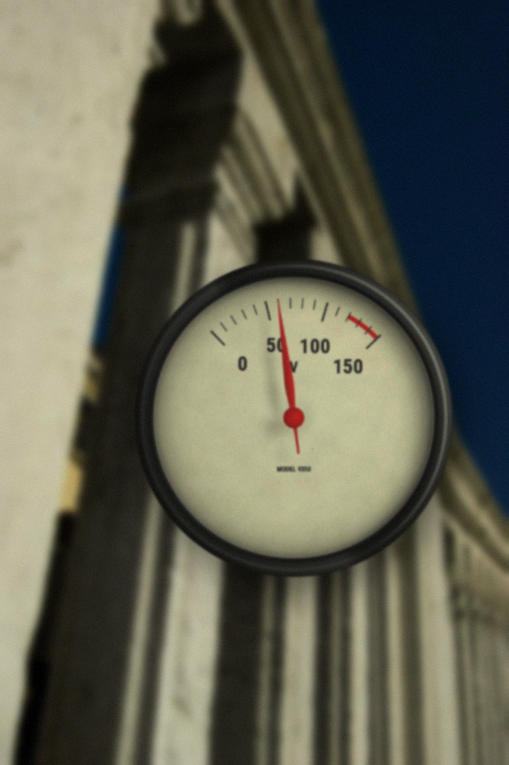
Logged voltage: 60 V
